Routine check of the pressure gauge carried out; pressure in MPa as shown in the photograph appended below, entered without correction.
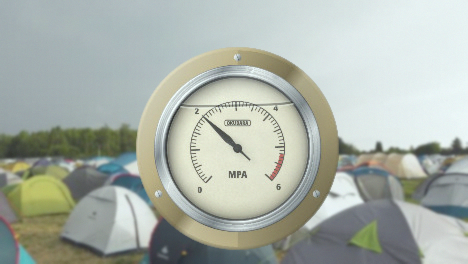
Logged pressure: 2 MPa
